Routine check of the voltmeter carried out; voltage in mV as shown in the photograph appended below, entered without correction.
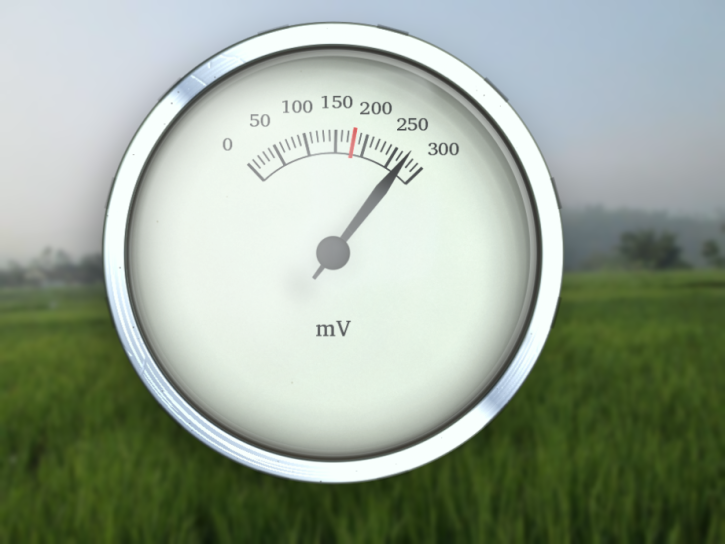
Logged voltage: 270 mV
